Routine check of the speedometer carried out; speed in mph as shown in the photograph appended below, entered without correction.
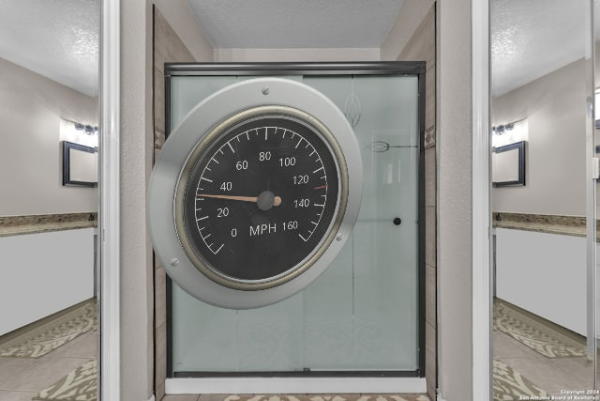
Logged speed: 32.5 mph
